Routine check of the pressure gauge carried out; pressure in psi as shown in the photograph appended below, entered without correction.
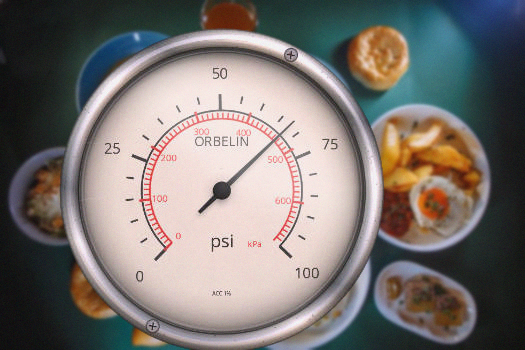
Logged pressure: 67.5 psi
